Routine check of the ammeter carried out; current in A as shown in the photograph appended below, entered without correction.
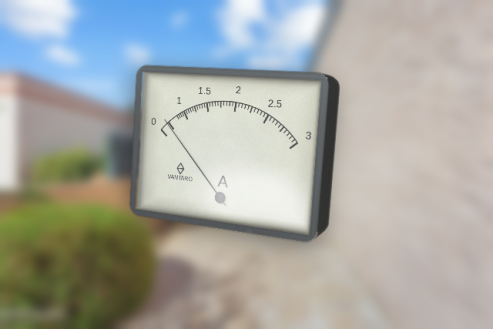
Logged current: 0.5 A
